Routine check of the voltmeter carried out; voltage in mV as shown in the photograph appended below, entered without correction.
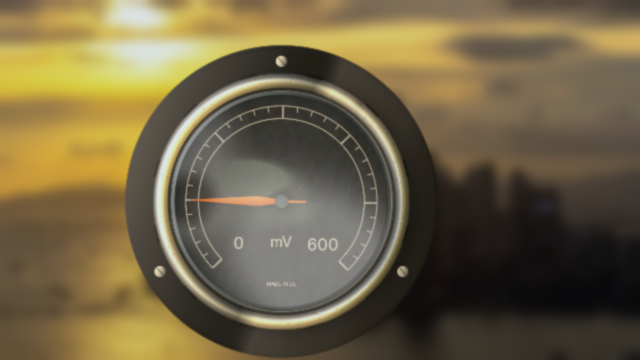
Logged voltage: 100 mV
